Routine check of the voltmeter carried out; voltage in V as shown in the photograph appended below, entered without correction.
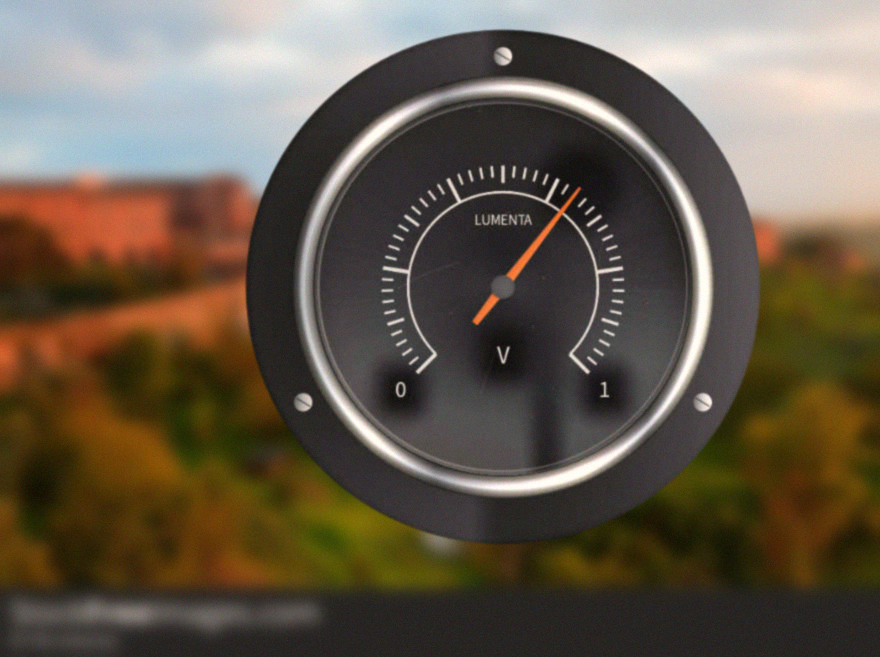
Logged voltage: 0.64 V
